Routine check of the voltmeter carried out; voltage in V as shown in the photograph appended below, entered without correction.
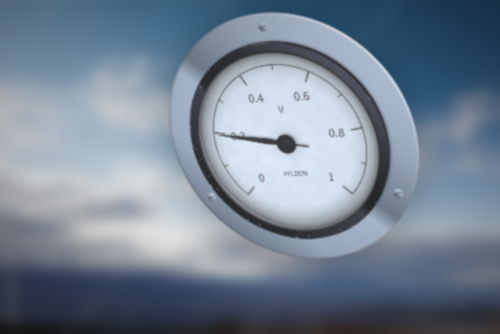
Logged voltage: 0.2 V
